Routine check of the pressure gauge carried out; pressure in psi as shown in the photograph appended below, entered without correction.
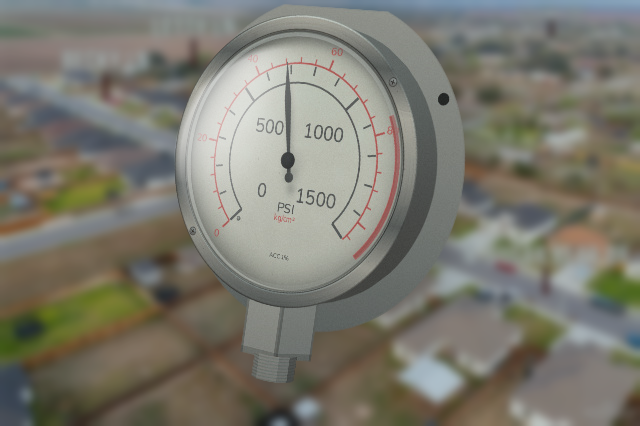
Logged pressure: 700 psi
